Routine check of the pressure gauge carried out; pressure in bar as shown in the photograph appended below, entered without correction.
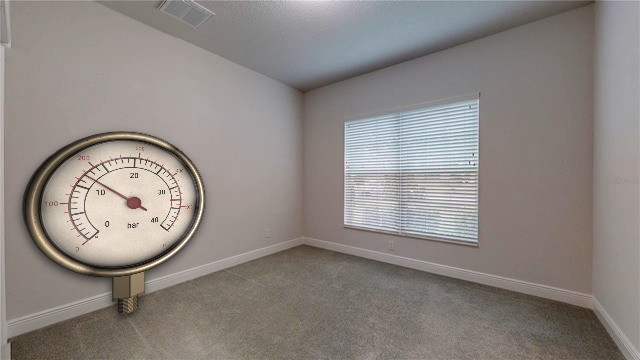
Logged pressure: 12 bar
